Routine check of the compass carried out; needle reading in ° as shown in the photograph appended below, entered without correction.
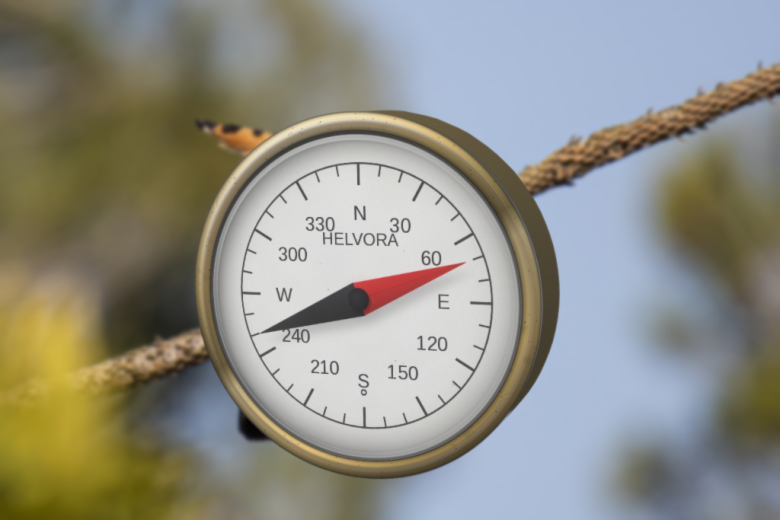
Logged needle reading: 70 °
